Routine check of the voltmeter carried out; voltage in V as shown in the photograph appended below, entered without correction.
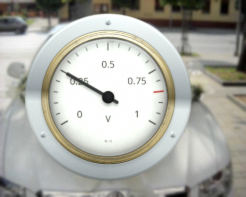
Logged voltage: 0.25 V
